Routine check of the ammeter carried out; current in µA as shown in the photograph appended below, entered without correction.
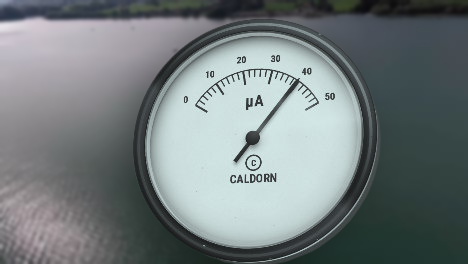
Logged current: 40 µA
